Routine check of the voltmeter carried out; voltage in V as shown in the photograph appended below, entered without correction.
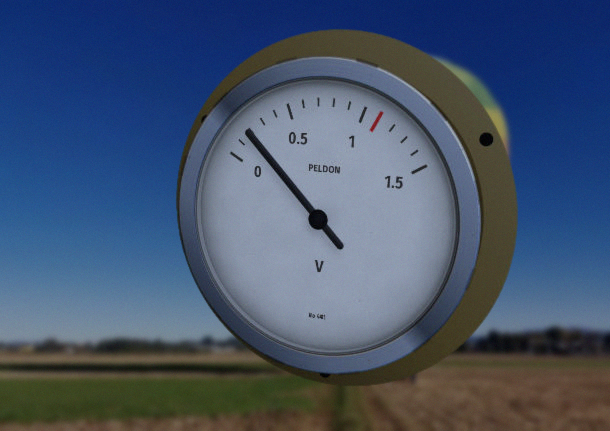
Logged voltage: 0.2 V
